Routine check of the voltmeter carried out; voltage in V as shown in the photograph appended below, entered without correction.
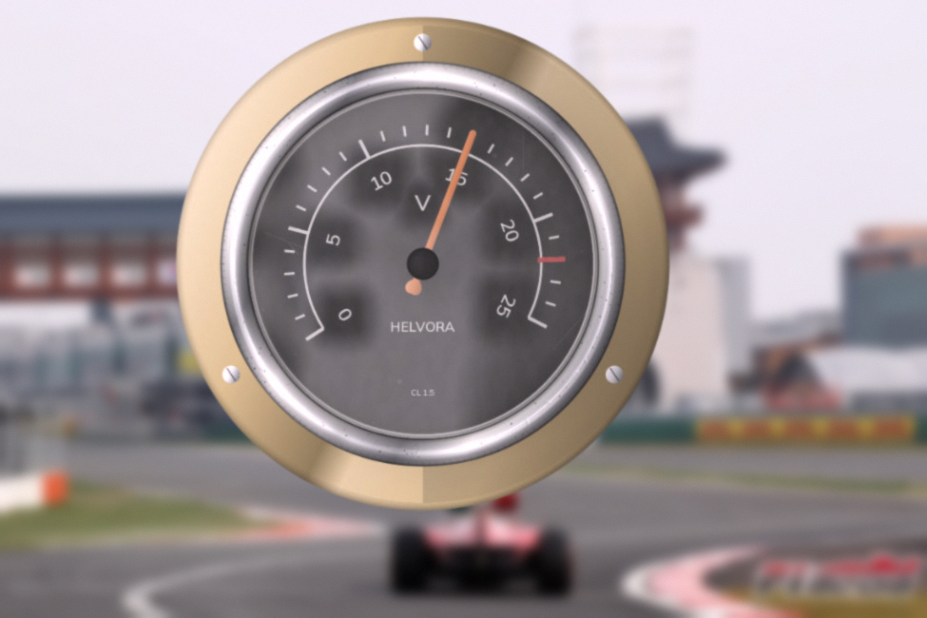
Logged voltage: 15 V
